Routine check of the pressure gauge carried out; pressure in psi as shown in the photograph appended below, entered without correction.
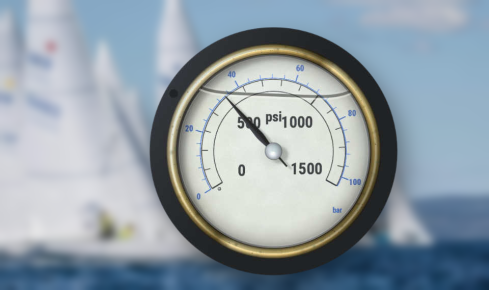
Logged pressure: 500 psi
